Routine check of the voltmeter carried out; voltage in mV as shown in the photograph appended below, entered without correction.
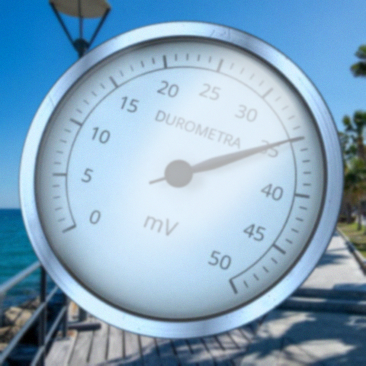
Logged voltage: 35 mV
